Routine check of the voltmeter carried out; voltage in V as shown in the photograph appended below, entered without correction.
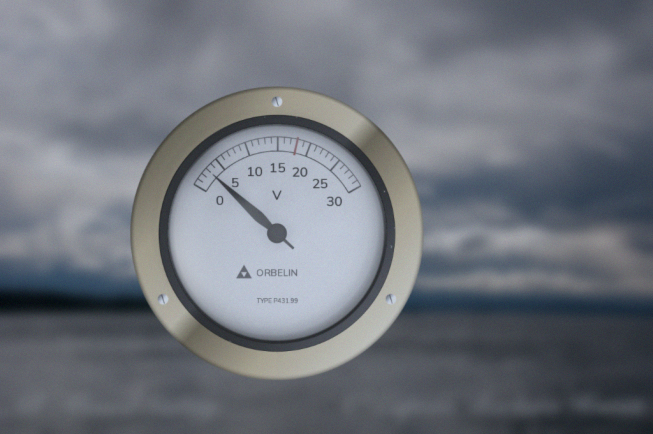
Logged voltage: 3 V
